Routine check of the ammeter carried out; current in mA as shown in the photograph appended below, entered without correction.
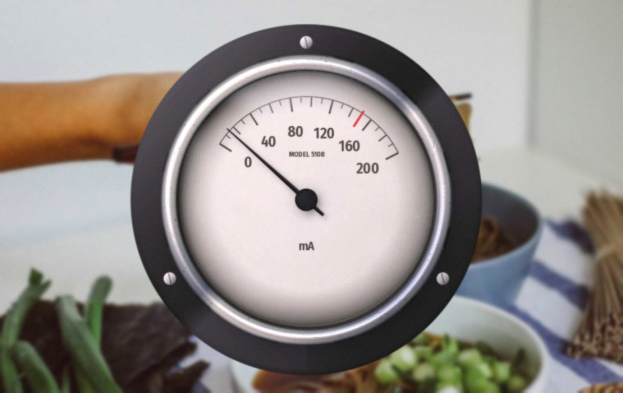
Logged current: 15 mA
